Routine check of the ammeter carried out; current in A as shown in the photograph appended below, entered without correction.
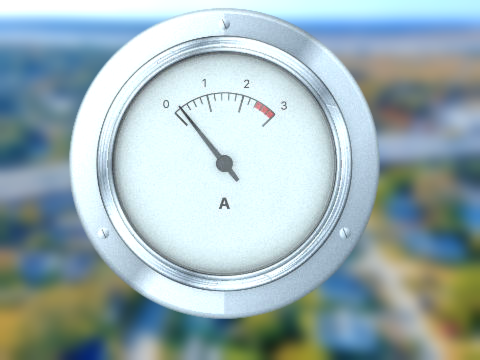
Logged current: 0.2 A
